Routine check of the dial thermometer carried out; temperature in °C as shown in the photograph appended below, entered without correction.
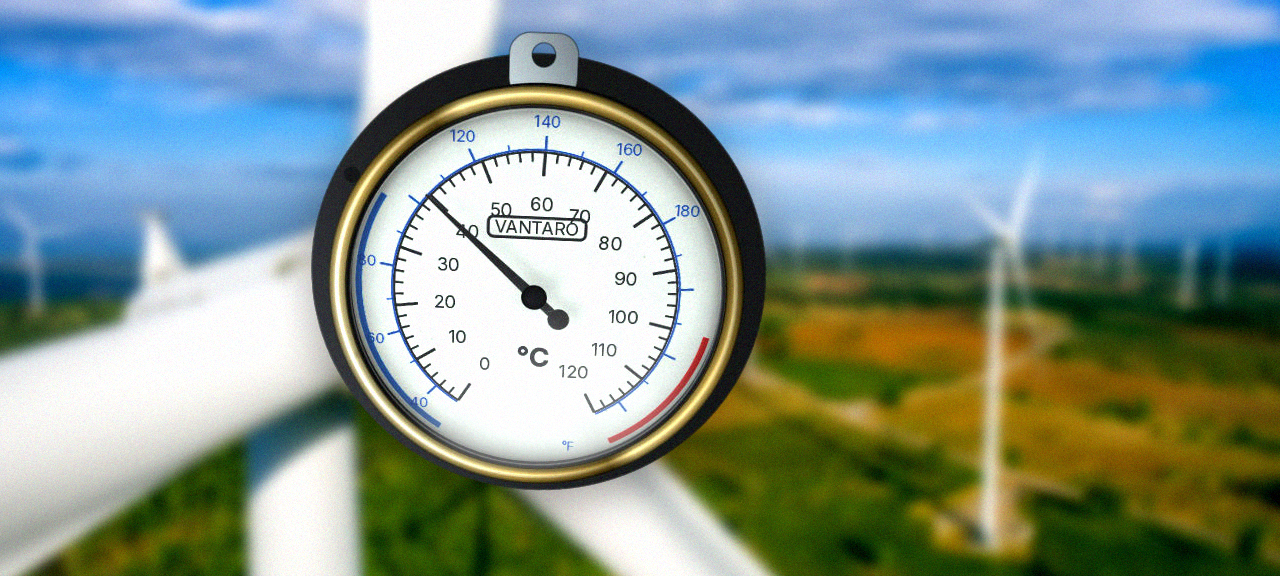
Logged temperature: 40 °C
